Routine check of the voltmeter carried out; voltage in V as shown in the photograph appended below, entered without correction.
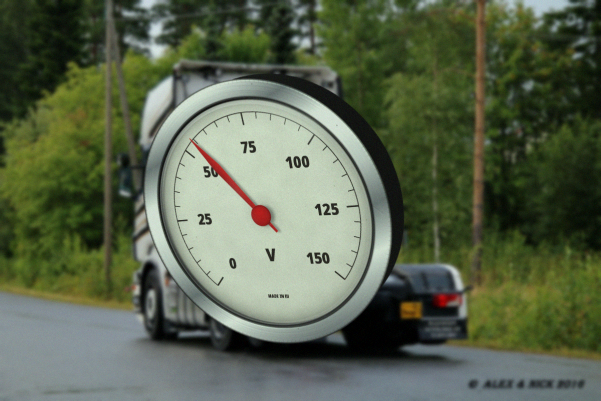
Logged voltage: 55 V
